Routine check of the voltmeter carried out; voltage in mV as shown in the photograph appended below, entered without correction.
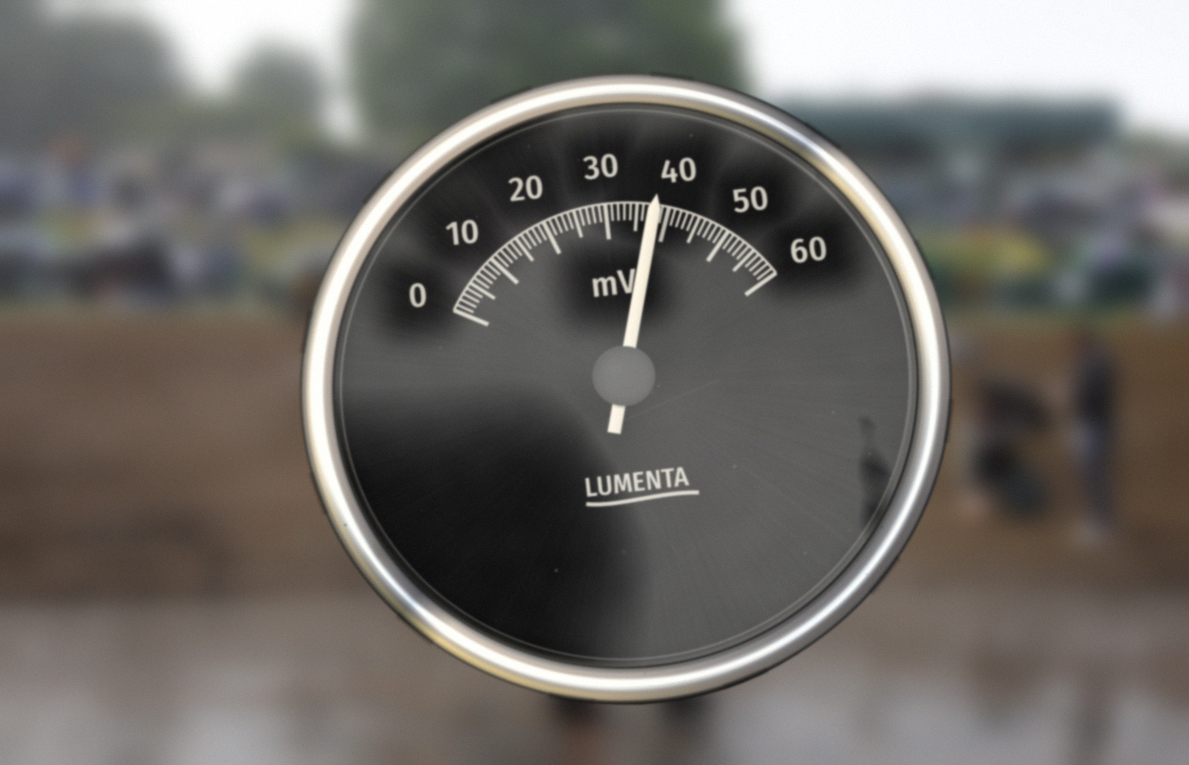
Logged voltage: 38 mV
